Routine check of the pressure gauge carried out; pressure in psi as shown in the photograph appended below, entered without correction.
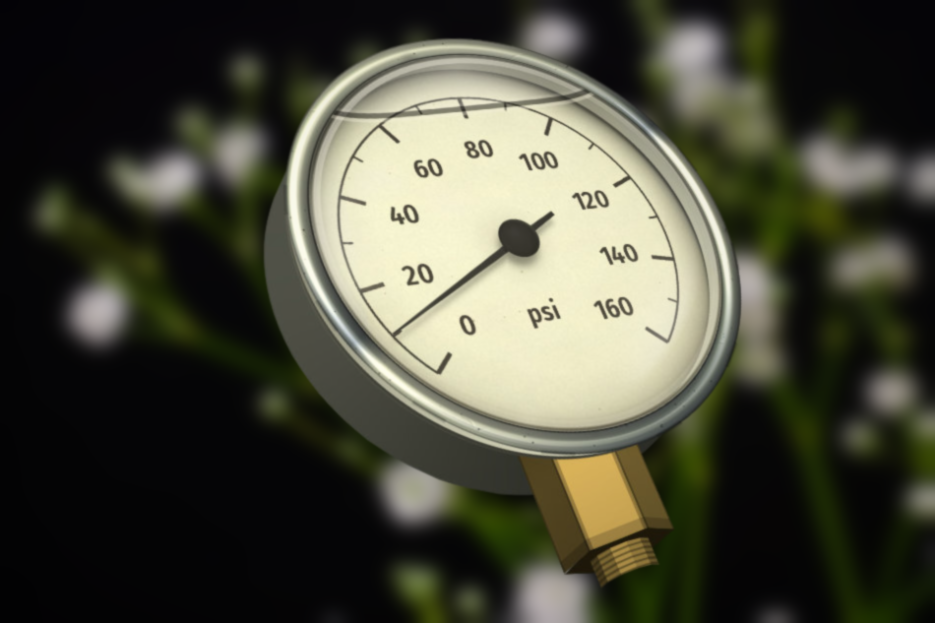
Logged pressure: 10 psi
